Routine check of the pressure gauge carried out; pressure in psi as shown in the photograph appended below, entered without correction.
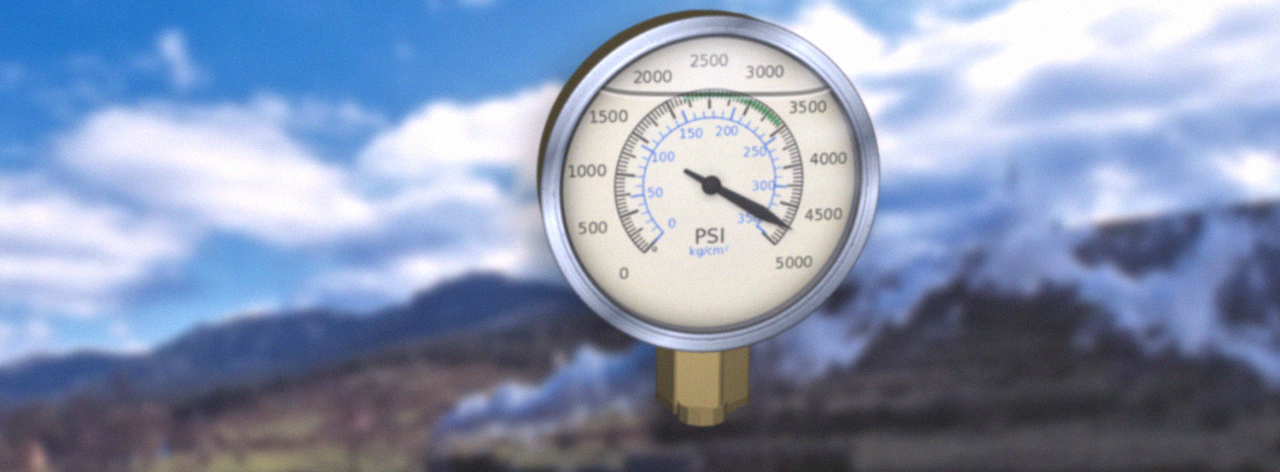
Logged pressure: 4750 psi
